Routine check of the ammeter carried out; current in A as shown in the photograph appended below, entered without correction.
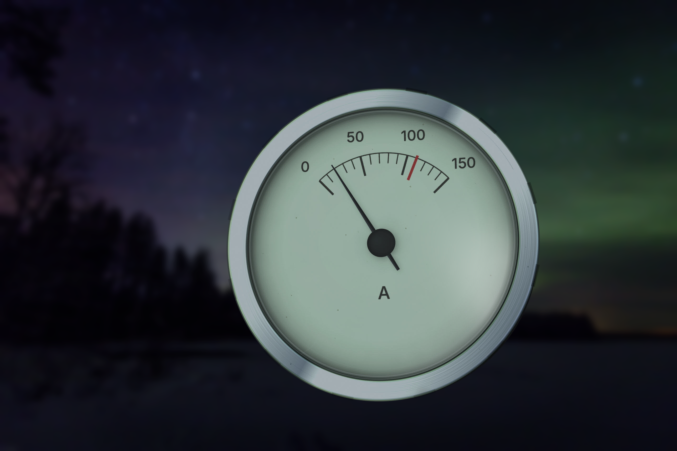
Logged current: 20 A
